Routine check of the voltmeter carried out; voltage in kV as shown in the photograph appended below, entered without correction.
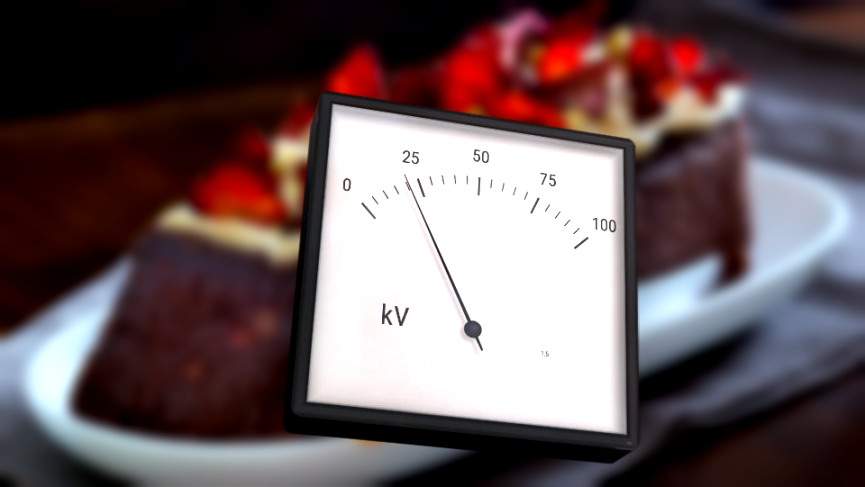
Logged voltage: 20 kV
